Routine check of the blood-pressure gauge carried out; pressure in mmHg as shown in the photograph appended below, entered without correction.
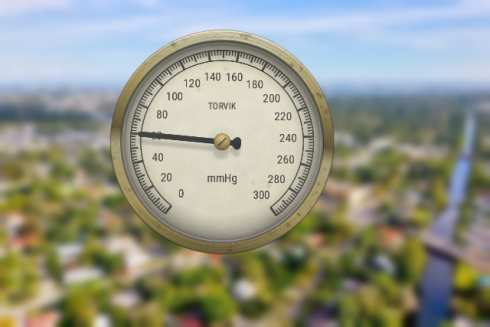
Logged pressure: 60 mmHg
